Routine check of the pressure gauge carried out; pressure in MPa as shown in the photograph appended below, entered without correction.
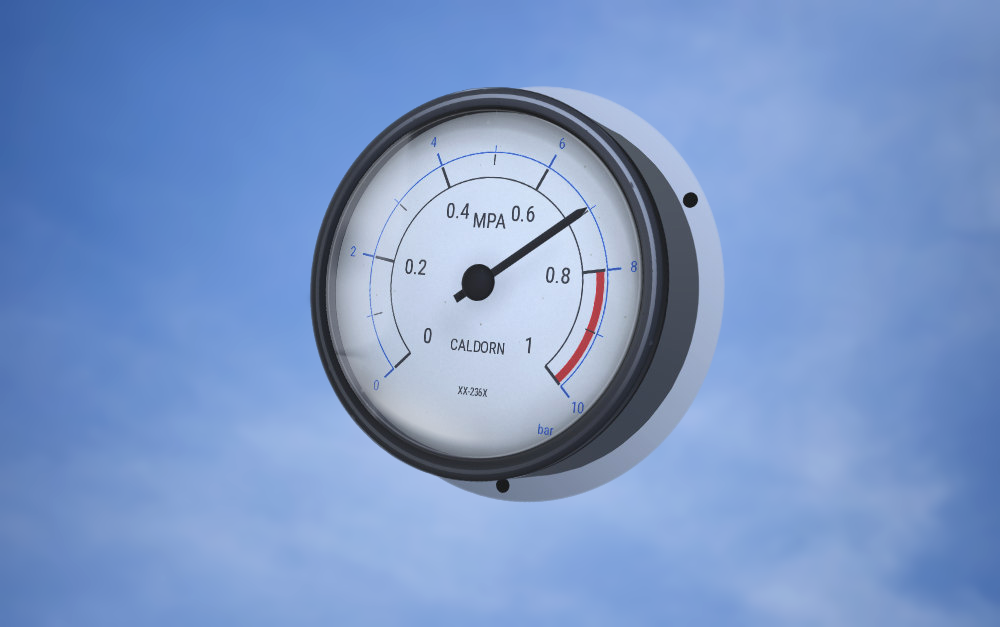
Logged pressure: 0.7 MPa
